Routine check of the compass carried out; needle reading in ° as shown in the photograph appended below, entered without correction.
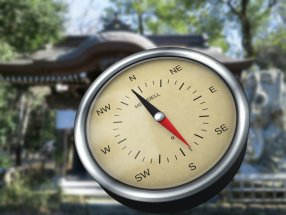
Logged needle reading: 170 °
